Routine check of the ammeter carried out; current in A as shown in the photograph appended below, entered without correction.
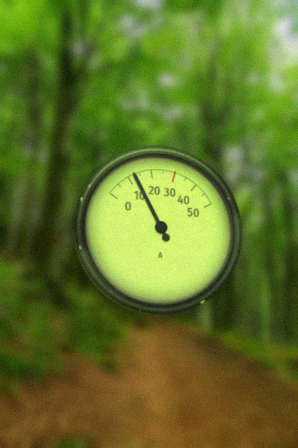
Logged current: 12.5 A
